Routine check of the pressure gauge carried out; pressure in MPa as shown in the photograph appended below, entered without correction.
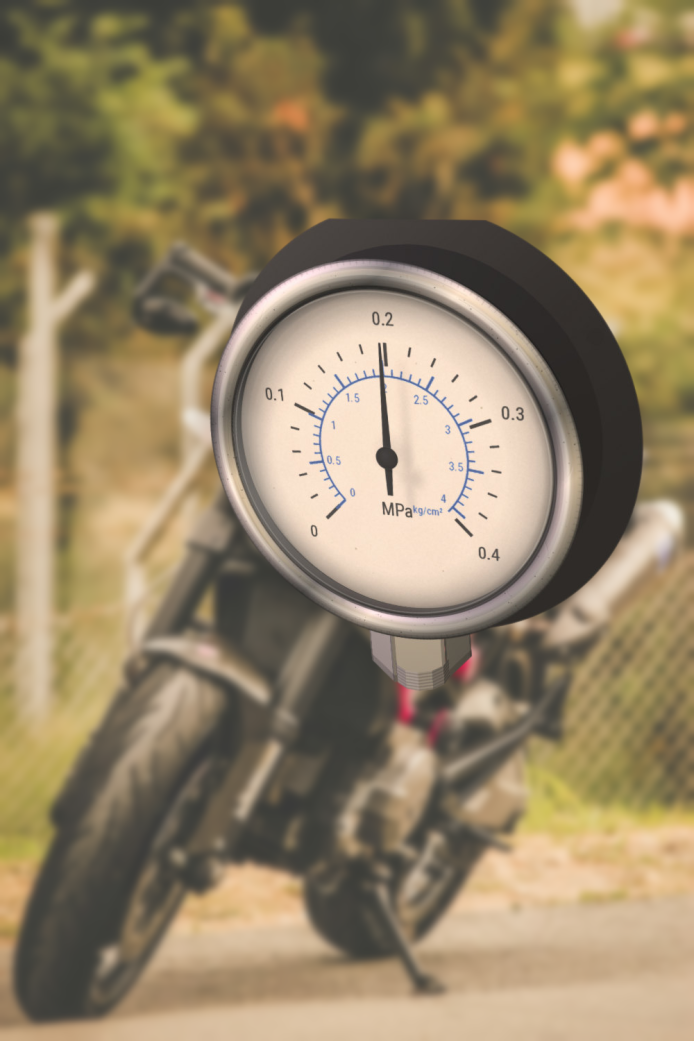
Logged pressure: 0.2 MPa
